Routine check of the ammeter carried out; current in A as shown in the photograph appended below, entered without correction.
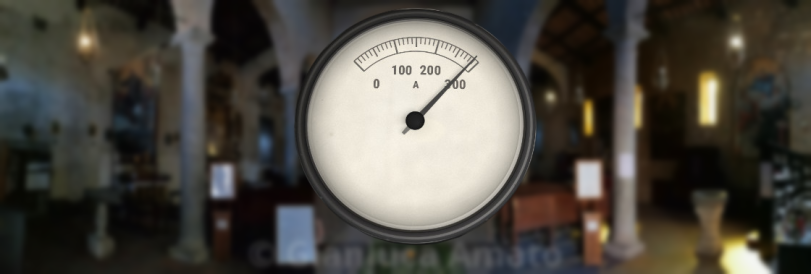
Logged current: 290 A
